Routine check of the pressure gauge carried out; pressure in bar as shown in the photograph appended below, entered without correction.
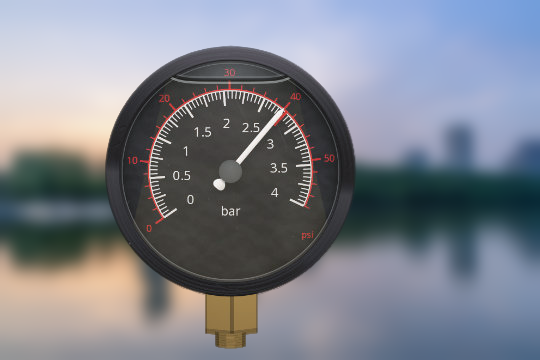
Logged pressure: 2.75 bar
